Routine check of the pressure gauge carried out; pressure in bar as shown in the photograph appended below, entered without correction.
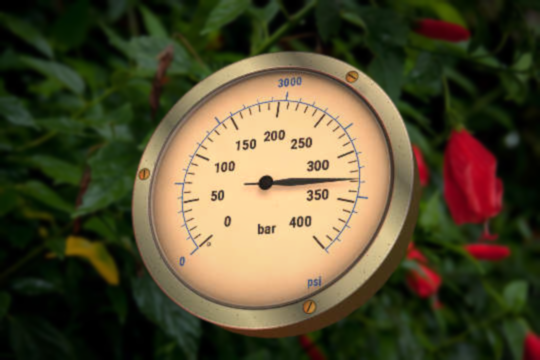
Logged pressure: 330 bar
